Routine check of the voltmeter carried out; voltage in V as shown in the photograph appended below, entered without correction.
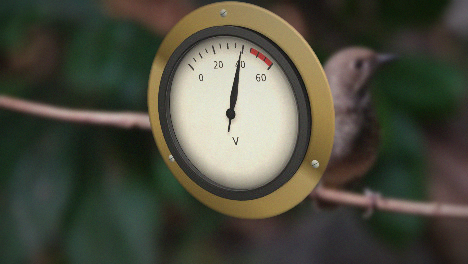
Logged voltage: 40 V
